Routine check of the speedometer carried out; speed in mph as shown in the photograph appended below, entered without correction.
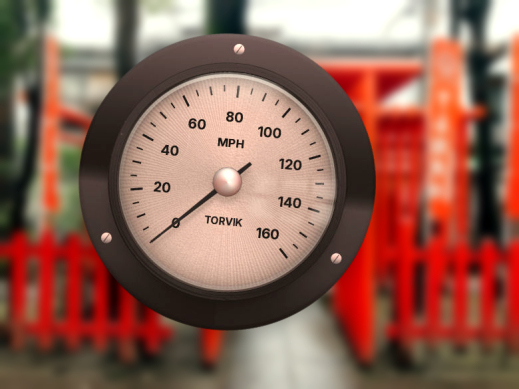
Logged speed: 0 mph
